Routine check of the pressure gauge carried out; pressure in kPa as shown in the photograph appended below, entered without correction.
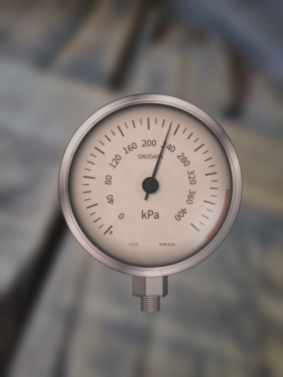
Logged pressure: 230 kPa
